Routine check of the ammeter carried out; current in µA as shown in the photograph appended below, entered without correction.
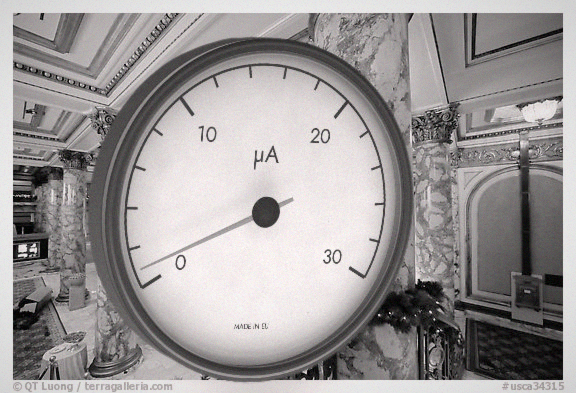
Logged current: 1 µA
